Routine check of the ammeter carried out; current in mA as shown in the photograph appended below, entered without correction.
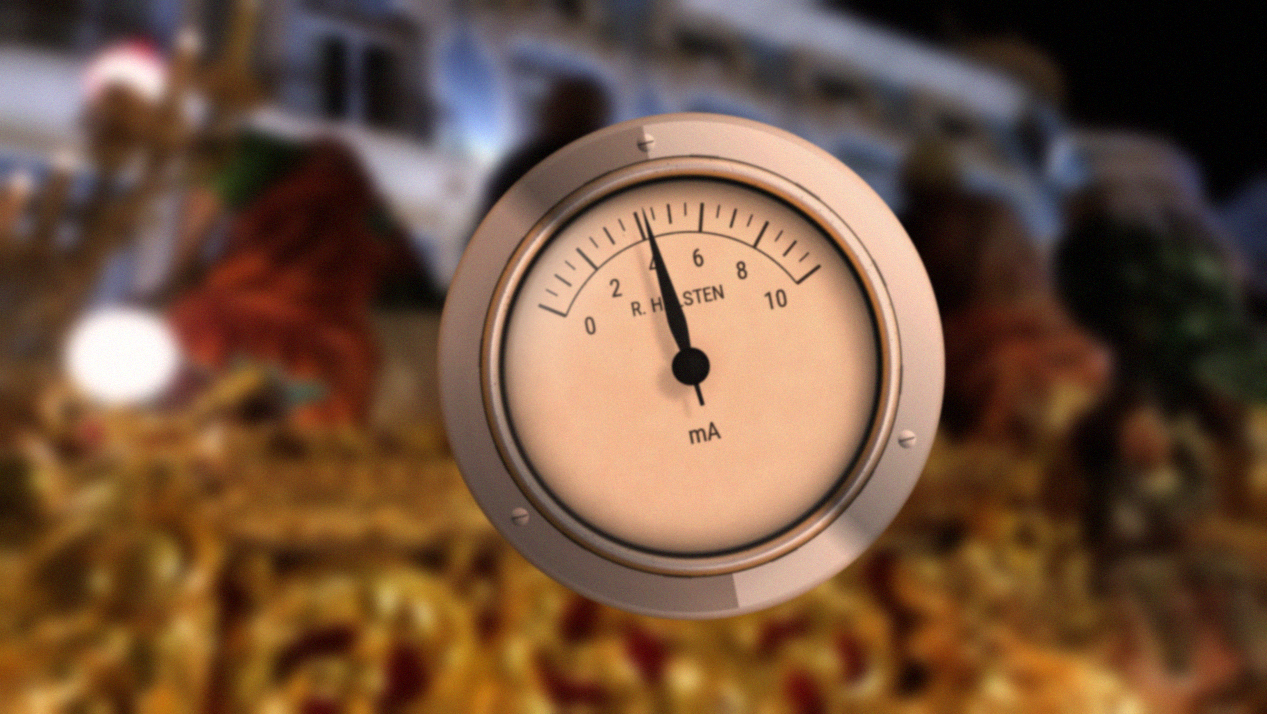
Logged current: 4.25 mA
